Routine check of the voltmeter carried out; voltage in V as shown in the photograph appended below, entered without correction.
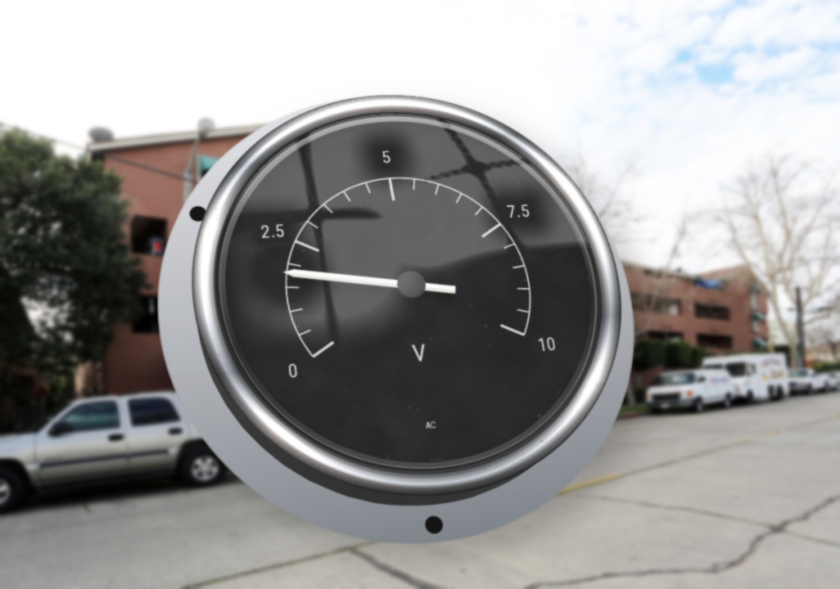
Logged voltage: 1.75 V
